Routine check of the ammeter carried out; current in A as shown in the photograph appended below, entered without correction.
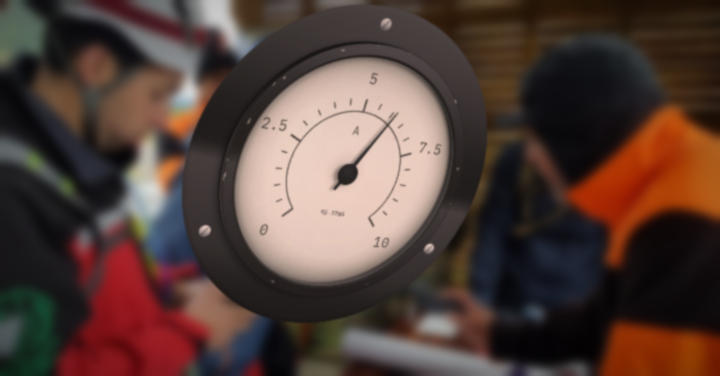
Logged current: 6 A
